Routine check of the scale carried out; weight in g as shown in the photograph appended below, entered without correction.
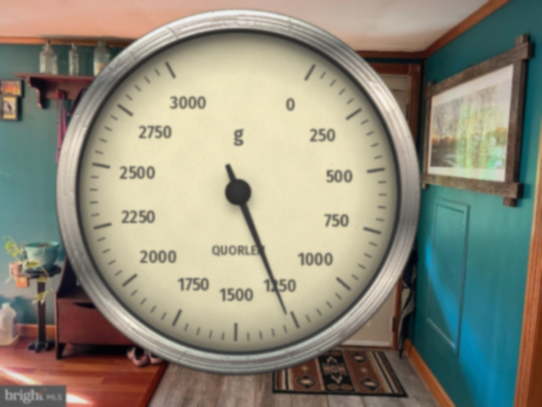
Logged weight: 1275 g
